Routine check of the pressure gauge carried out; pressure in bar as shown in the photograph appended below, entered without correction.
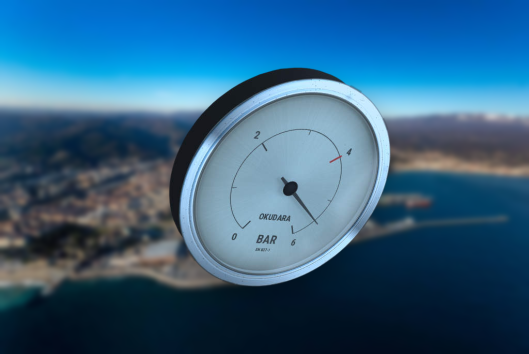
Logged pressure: 5.5 bar
